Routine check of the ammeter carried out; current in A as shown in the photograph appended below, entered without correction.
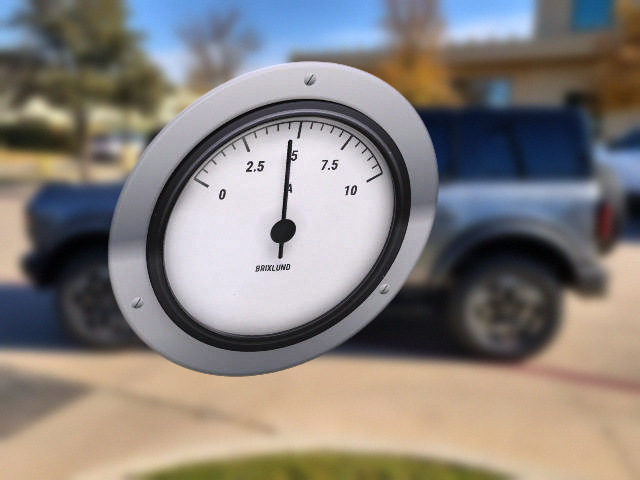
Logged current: 4.5 A
